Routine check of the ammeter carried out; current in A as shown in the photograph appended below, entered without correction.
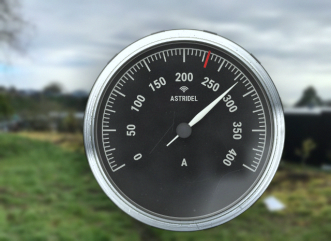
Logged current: 280 A
